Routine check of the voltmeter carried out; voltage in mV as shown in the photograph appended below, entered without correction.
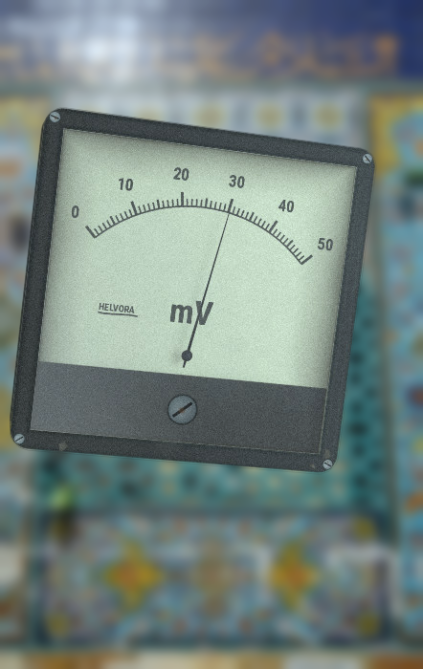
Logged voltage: 30 mV
